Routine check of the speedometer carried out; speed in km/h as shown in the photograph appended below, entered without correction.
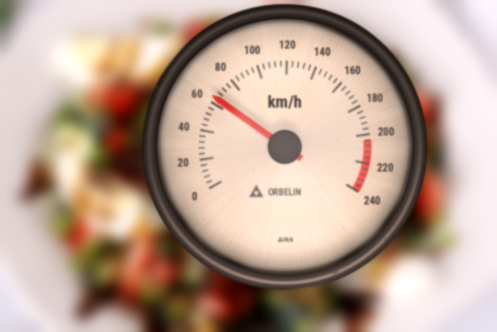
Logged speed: 64 km/h
